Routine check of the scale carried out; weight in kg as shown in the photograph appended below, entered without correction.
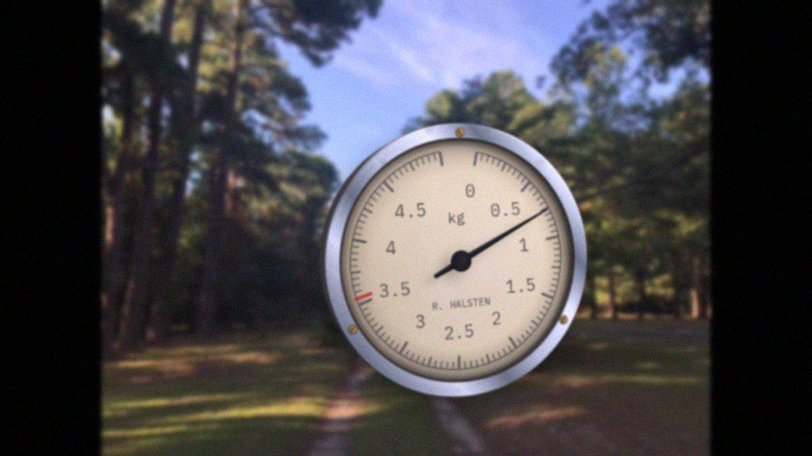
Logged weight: 0.75 kg
